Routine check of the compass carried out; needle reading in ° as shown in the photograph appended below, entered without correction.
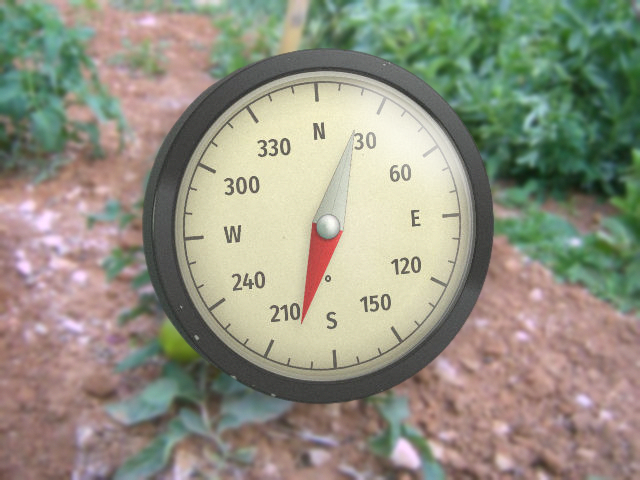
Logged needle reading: 200 °
